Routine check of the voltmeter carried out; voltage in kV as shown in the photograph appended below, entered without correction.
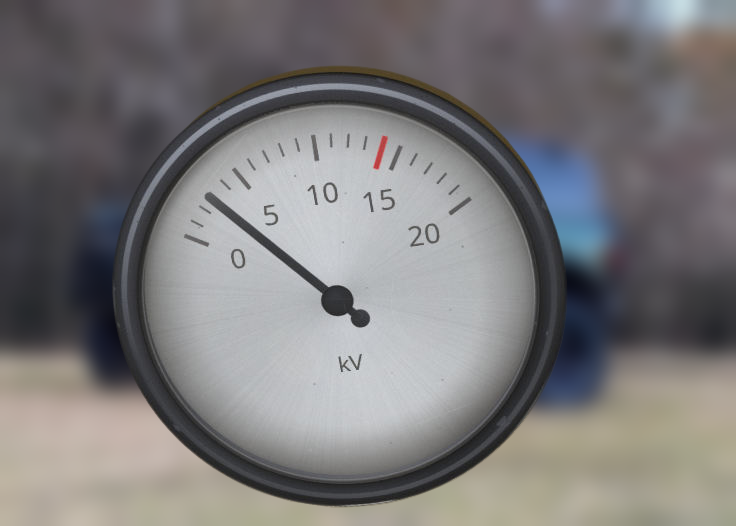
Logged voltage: 3 kV
